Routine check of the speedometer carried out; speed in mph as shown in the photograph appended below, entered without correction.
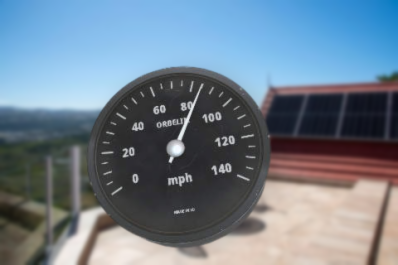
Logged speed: 85 mph
